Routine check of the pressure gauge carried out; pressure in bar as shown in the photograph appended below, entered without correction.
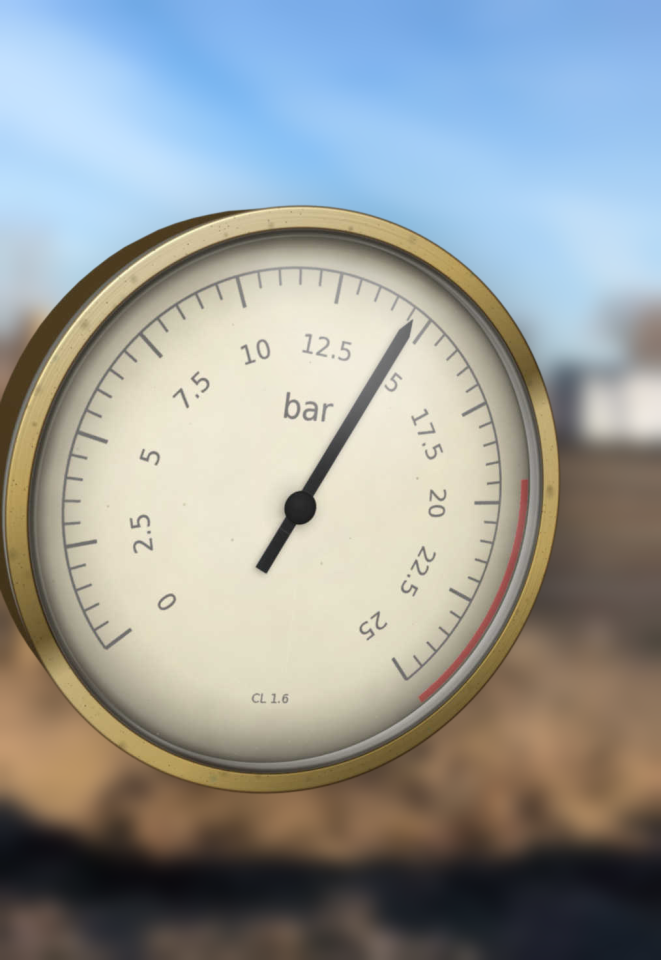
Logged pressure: 14.5 bar
